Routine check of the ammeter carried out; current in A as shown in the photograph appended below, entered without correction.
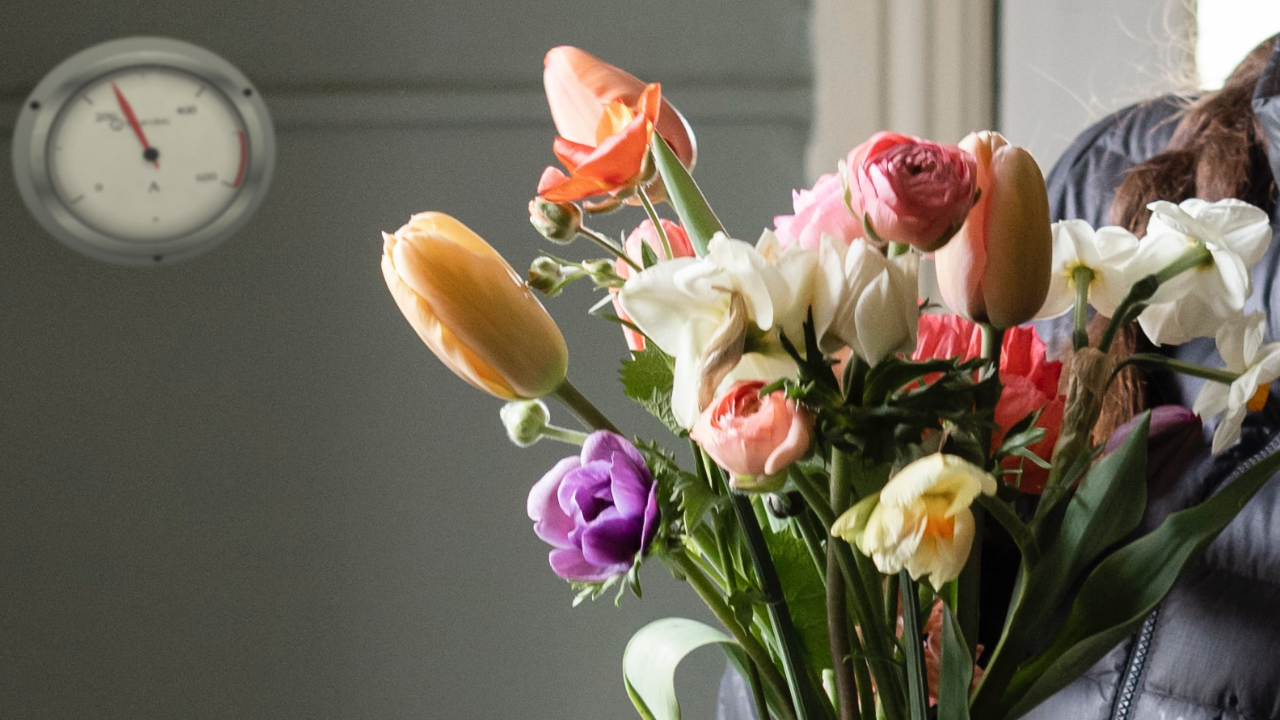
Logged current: 250 A
